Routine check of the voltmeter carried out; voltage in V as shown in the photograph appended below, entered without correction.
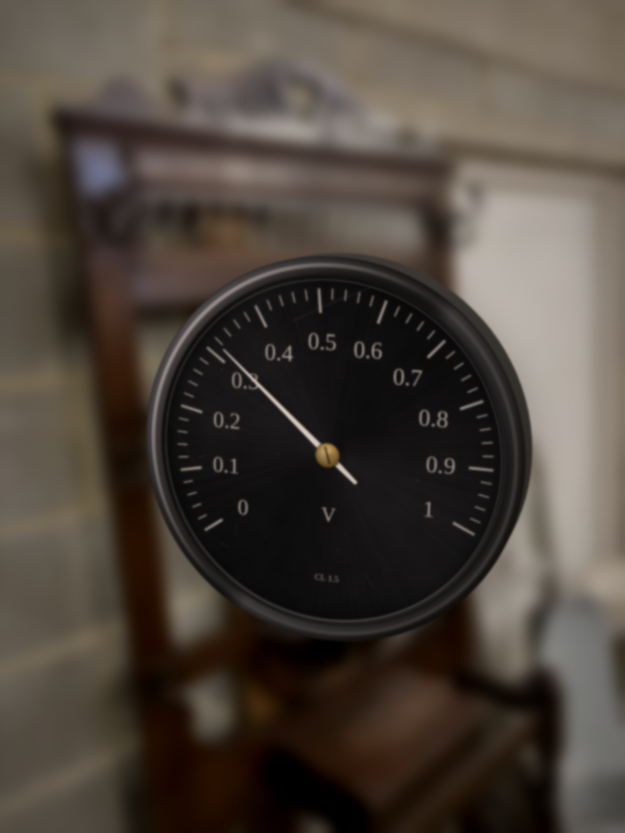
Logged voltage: 0.32 V
